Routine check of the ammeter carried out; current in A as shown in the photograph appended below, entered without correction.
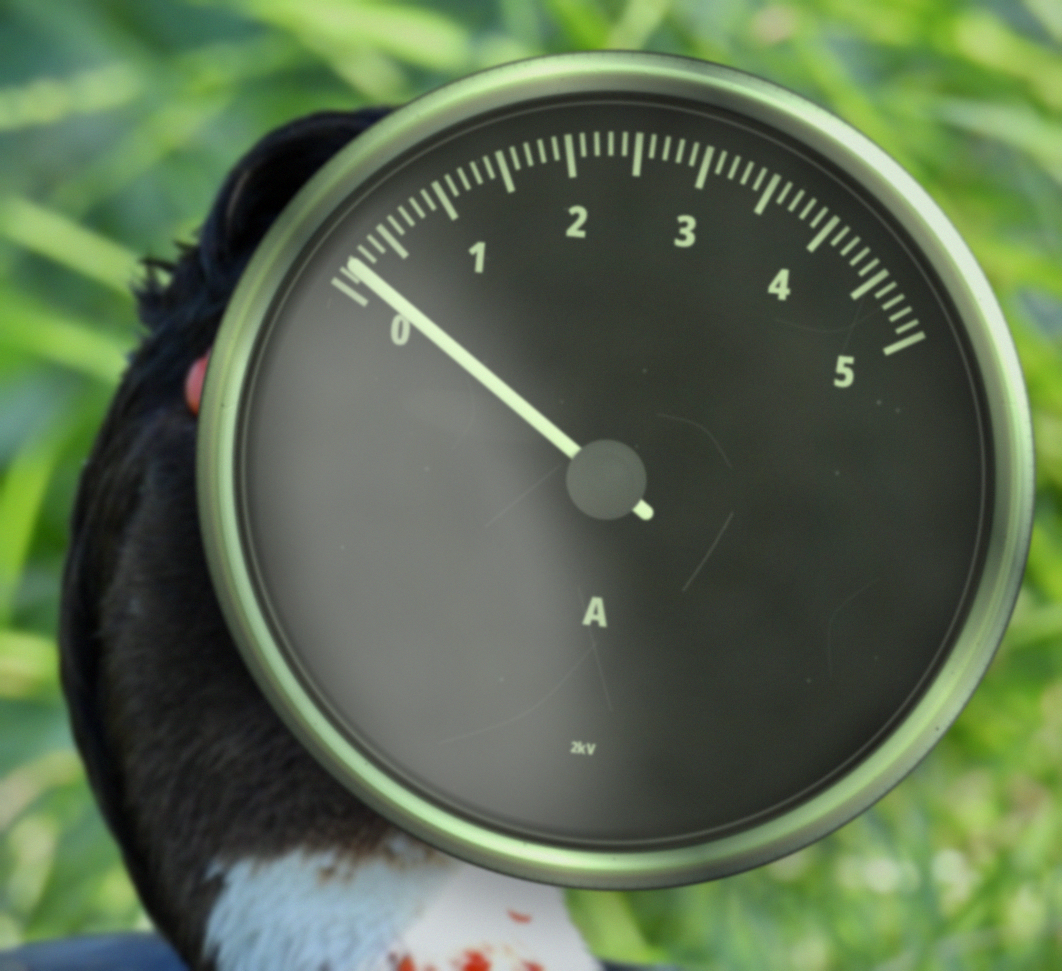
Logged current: 0.2 A
